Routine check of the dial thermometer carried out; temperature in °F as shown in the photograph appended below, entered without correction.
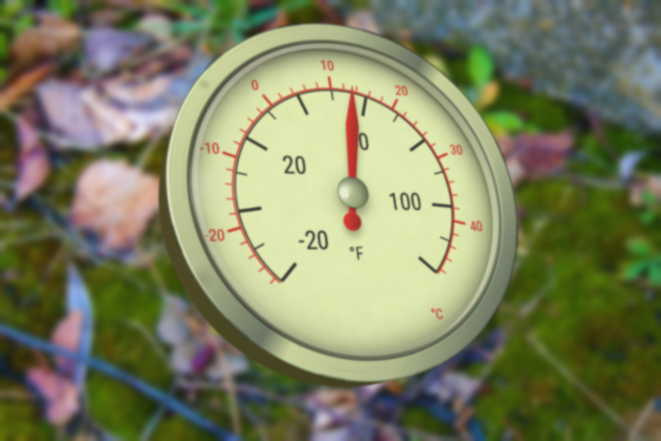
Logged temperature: 55 °F
